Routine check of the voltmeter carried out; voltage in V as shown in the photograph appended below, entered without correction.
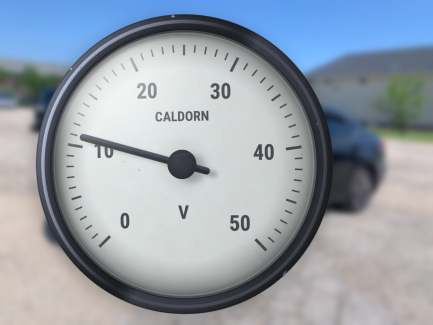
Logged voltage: 11 V
